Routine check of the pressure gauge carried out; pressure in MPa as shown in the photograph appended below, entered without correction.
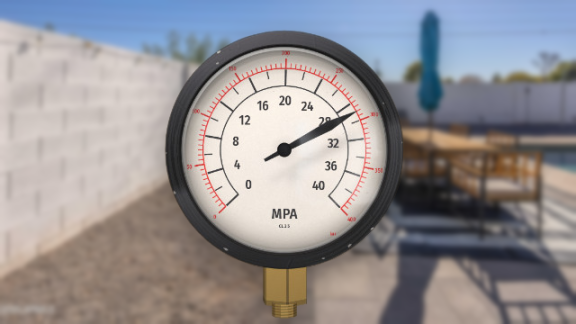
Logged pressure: 29 MPa
